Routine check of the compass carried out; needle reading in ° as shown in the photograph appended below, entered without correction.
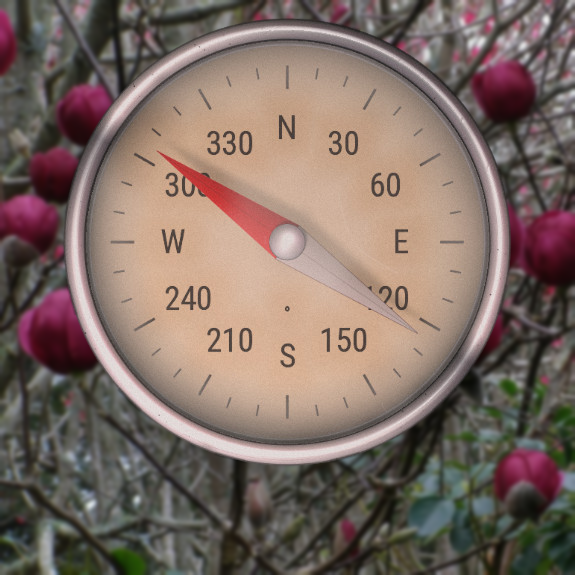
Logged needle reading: 305 °
